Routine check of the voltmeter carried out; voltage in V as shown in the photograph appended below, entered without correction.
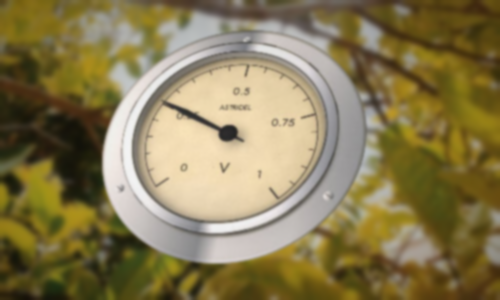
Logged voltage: 0.25 V
